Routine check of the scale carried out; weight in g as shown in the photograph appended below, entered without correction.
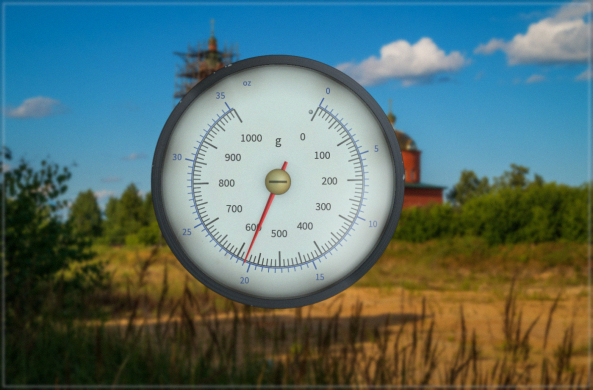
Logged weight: 580 g
